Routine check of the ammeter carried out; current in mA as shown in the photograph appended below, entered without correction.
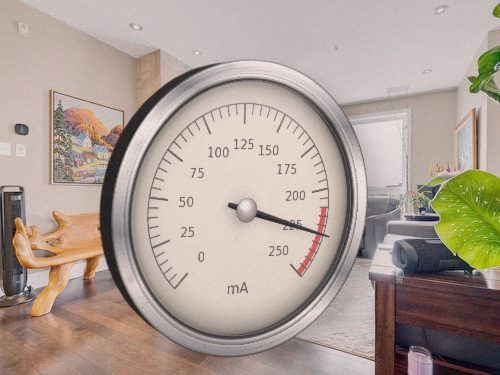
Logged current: 225 mA
